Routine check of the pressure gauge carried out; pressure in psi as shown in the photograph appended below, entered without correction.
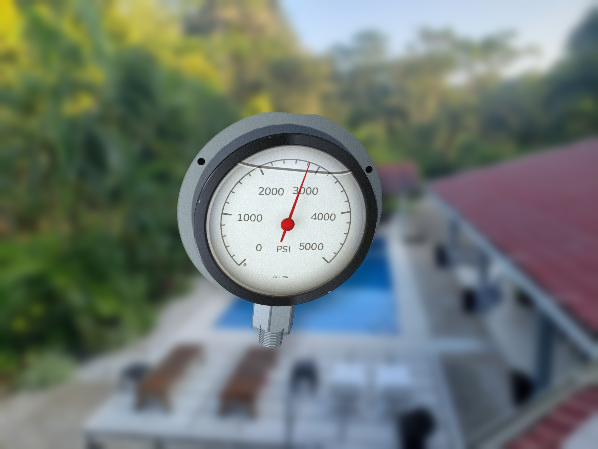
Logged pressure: 2800 psi
